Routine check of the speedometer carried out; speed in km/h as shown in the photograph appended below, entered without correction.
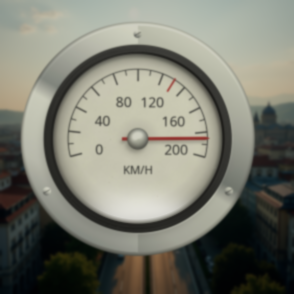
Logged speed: 185 km/h
